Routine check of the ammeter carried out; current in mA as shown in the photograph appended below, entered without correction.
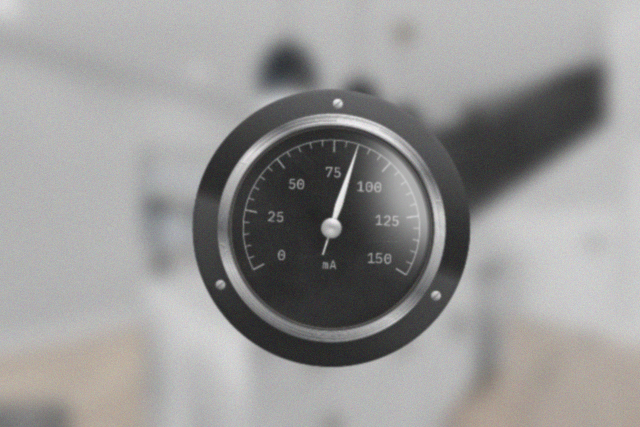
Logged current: 85 mA
